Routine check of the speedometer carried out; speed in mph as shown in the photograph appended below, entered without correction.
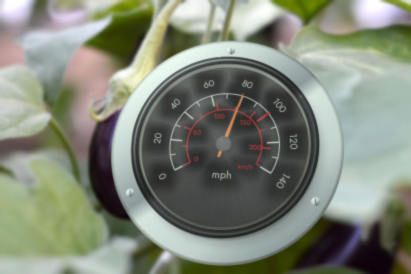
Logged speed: 80 mph
